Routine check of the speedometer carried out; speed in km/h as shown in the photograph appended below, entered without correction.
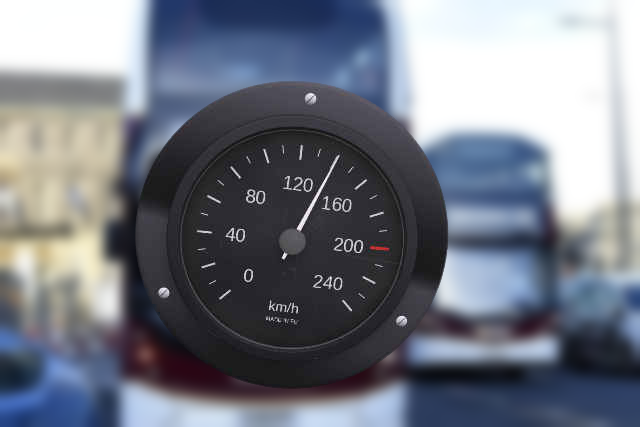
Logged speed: 140 km/h
